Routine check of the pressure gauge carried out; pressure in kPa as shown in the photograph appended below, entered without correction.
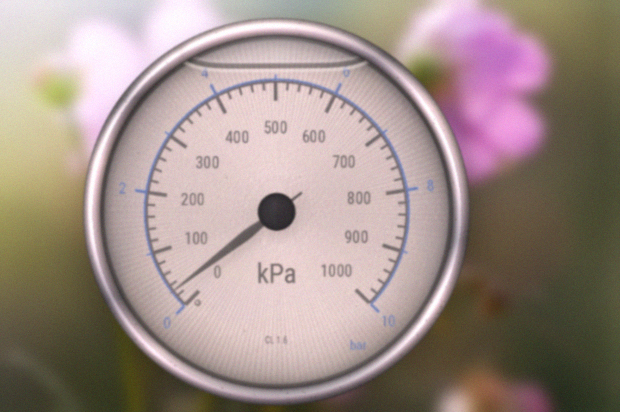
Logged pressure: 30 kPa
